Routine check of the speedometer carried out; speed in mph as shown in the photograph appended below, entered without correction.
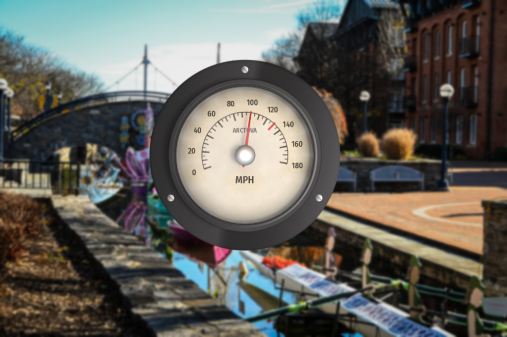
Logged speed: 100 mph
